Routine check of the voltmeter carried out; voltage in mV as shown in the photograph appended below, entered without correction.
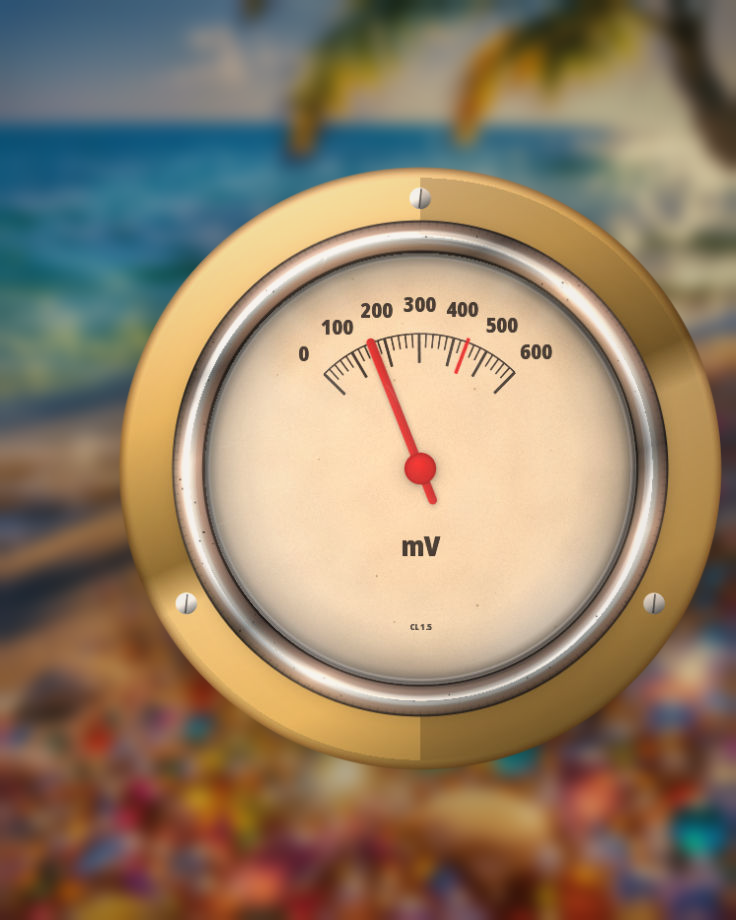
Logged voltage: 160 mV
